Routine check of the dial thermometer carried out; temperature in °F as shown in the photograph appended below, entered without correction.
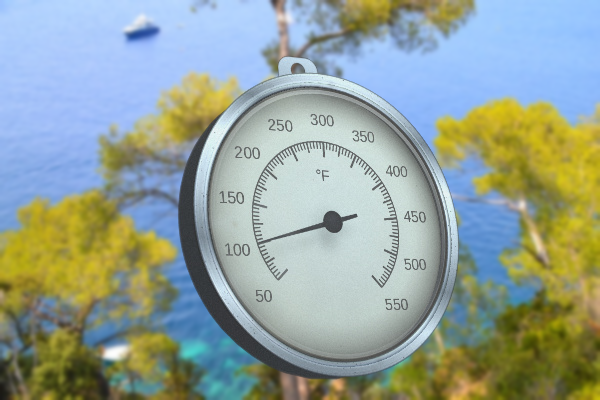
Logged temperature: 100 °F
